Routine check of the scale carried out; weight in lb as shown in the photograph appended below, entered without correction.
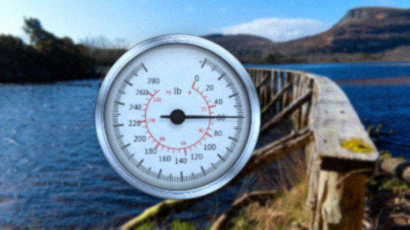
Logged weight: 60 lb
